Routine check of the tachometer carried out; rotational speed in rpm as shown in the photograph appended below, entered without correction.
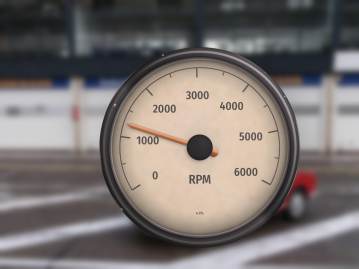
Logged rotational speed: 1250 rpm
